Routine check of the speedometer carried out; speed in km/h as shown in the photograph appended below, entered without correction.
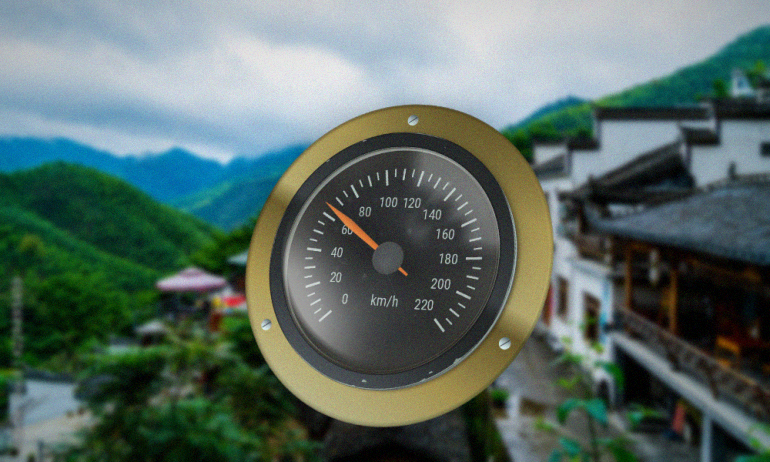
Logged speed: 65 km/h
